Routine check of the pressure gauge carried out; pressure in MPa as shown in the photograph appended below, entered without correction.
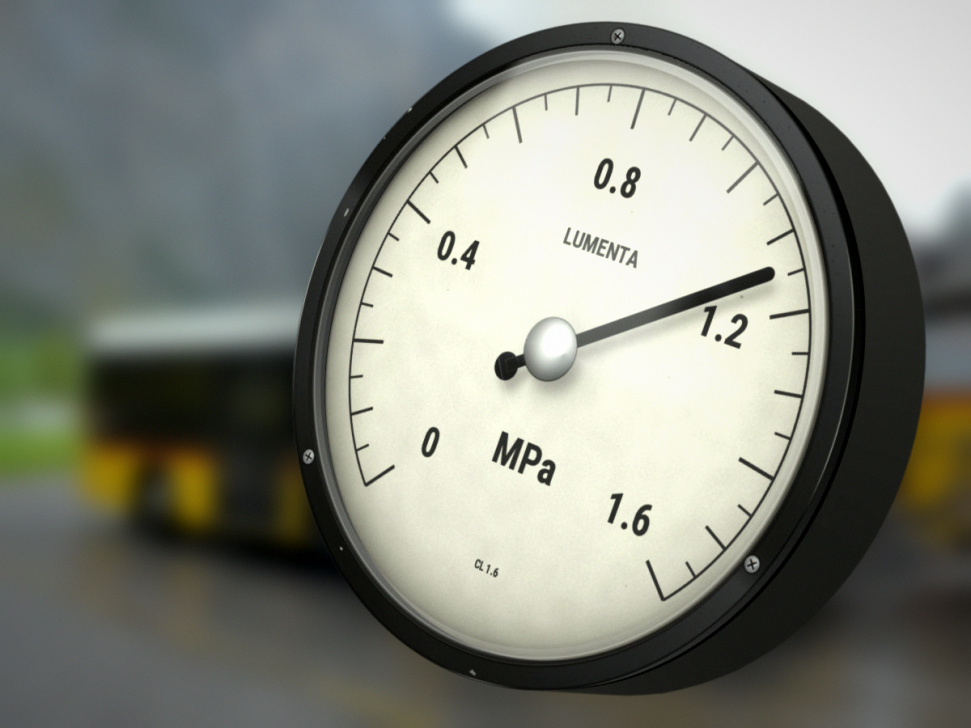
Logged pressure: 1.15 MPa
